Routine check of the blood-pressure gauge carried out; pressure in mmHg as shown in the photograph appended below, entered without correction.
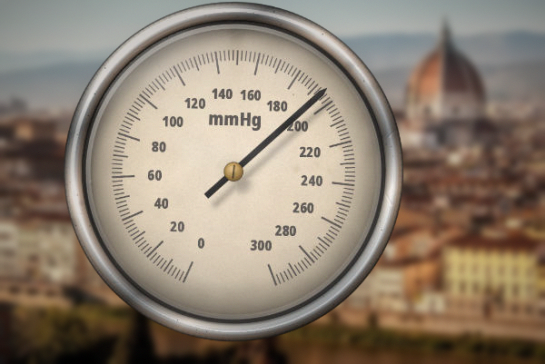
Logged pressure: 194 mmHg
